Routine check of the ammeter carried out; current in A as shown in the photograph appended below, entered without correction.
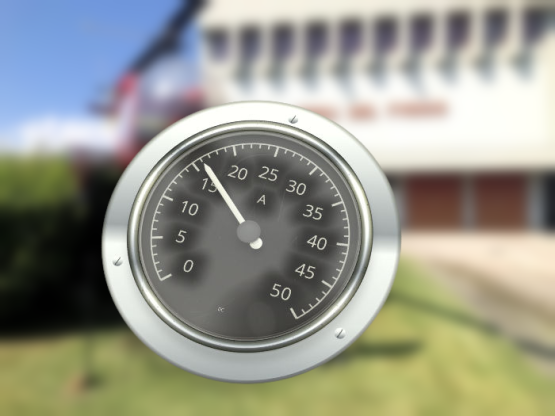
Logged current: 16 A
